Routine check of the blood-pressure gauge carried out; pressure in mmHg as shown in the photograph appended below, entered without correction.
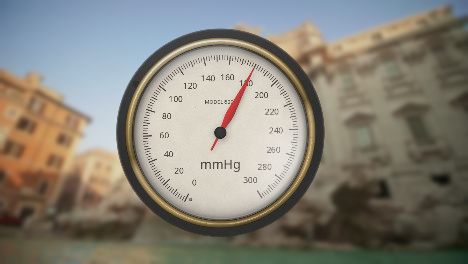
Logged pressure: 180 mmHg
